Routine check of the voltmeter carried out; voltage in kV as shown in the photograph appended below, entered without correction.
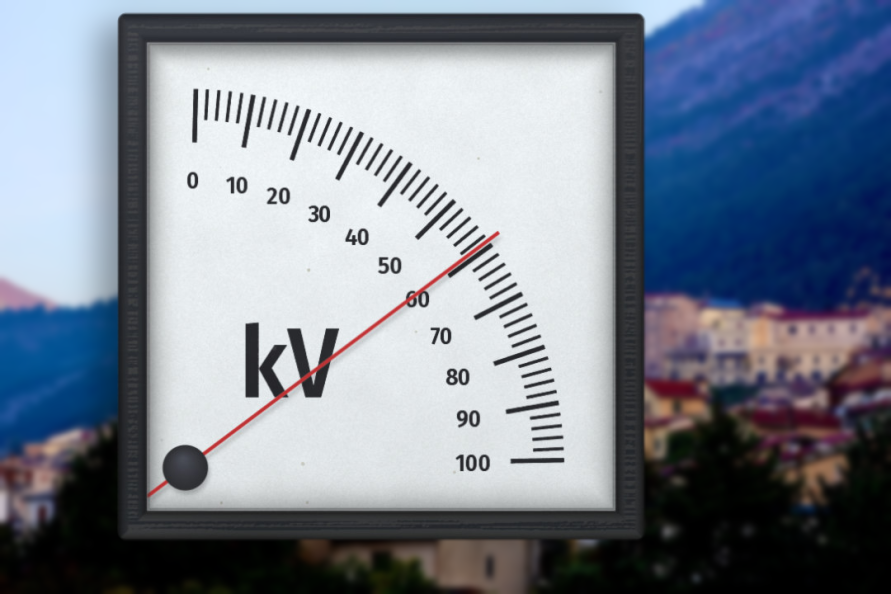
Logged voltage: 59 kV
